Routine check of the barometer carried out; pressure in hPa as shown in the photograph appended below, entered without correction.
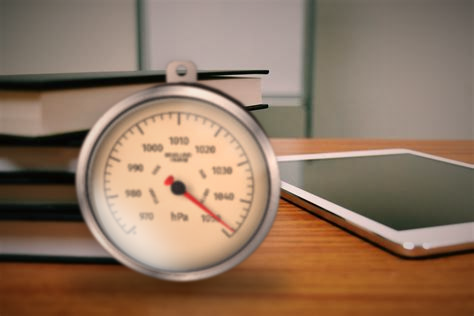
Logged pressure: 1048 hPa
